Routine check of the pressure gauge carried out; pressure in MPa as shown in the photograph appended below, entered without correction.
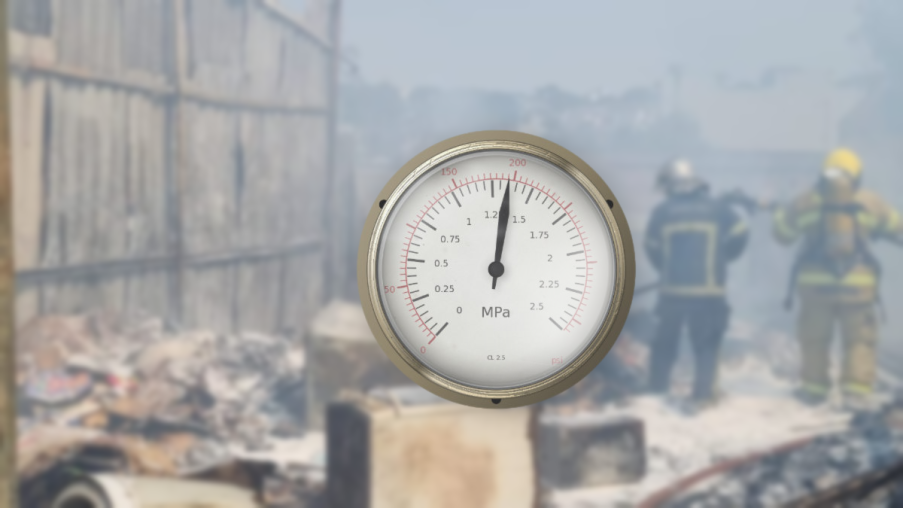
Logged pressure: 1.35 MPa
